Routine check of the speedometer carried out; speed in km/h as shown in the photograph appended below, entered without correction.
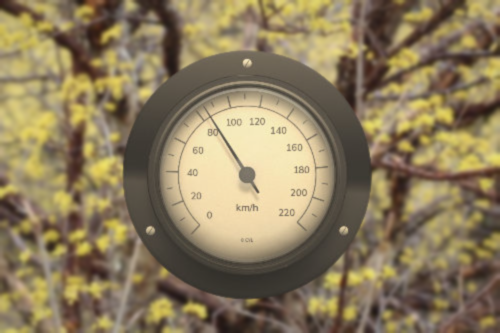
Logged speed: 85 km/h
